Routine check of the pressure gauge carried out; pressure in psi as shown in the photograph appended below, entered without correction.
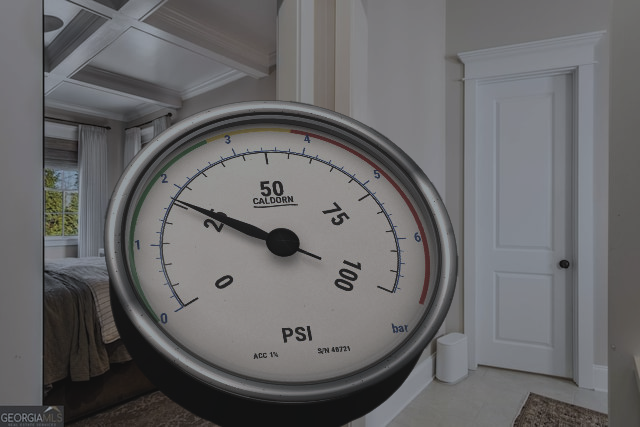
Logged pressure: 25 psi
